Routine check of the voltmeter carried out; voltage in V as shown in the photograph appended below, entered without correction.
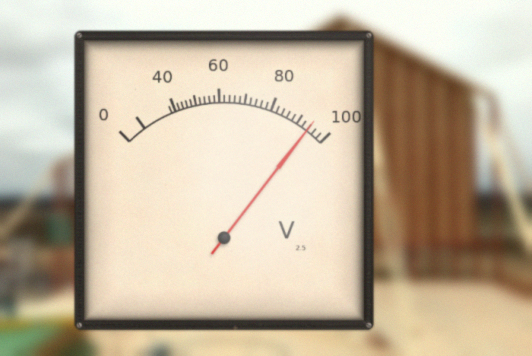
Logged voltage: 94 V
